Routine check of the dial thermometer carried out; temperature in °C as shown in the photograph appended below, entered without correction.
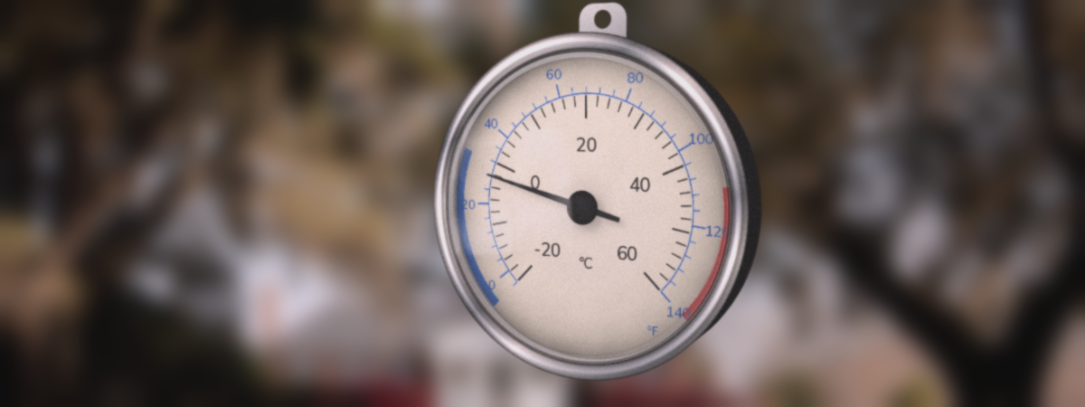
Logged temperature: -2 °C
